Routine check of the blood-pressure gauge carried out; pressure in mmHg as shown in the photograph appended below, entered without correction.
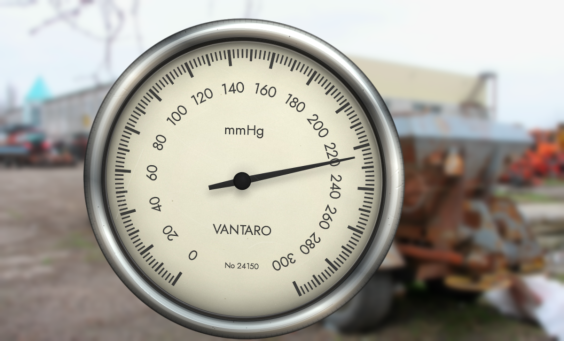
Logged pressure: 224 mmHg
